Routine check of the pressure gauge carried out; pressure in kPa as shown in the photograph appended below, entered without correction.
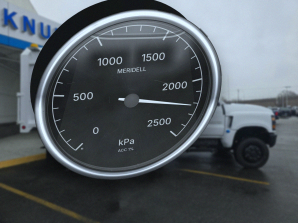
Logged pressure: 2200 kPa
